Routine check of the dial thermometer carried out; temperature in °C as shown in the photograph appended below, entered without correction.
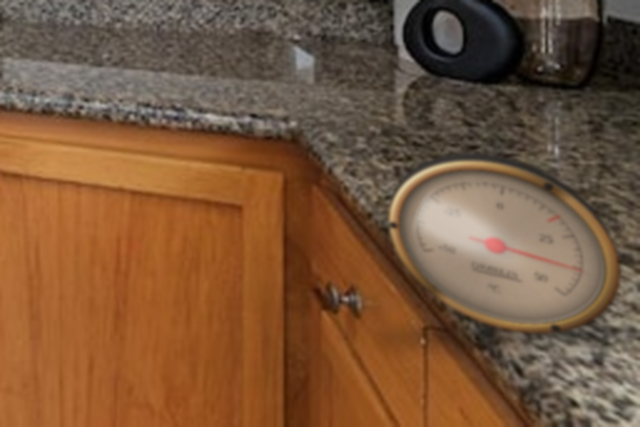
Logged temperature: 37.5 °C
